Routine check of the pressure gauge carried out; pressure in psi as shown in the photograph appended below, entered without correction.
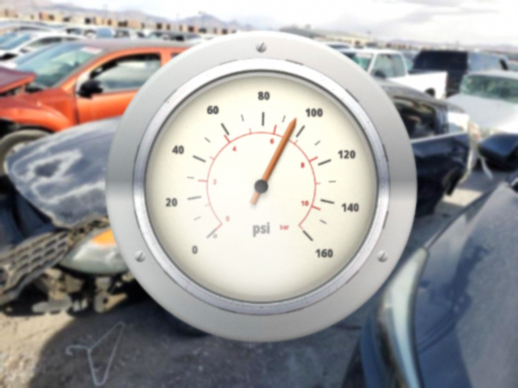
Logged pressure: 95 psi
